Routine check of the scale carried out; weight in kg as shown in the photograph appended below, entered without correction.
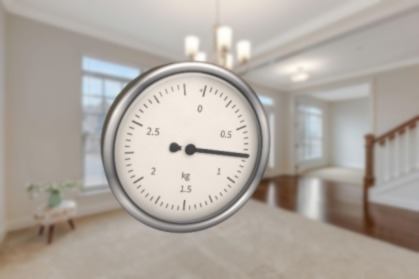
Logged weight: 0.75 kg
